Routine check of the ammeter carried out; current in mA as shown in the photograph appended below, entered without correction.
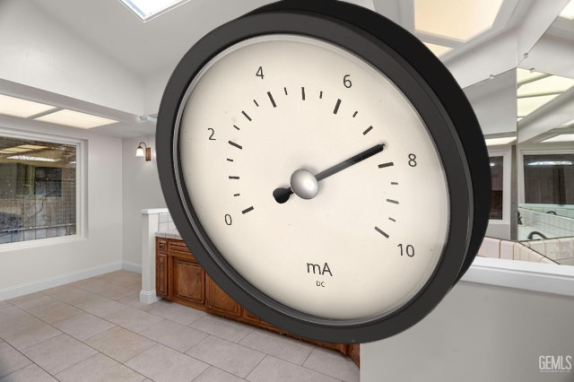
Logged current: 7.5 mA
